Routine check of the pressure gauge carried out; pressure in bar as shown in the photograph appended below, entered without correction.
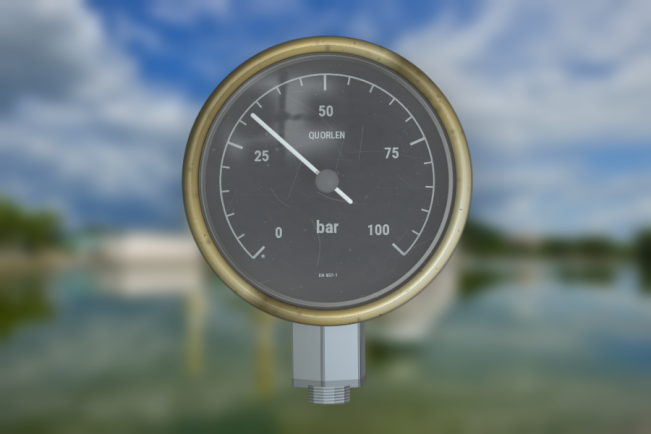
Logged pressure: 32.5 bar
